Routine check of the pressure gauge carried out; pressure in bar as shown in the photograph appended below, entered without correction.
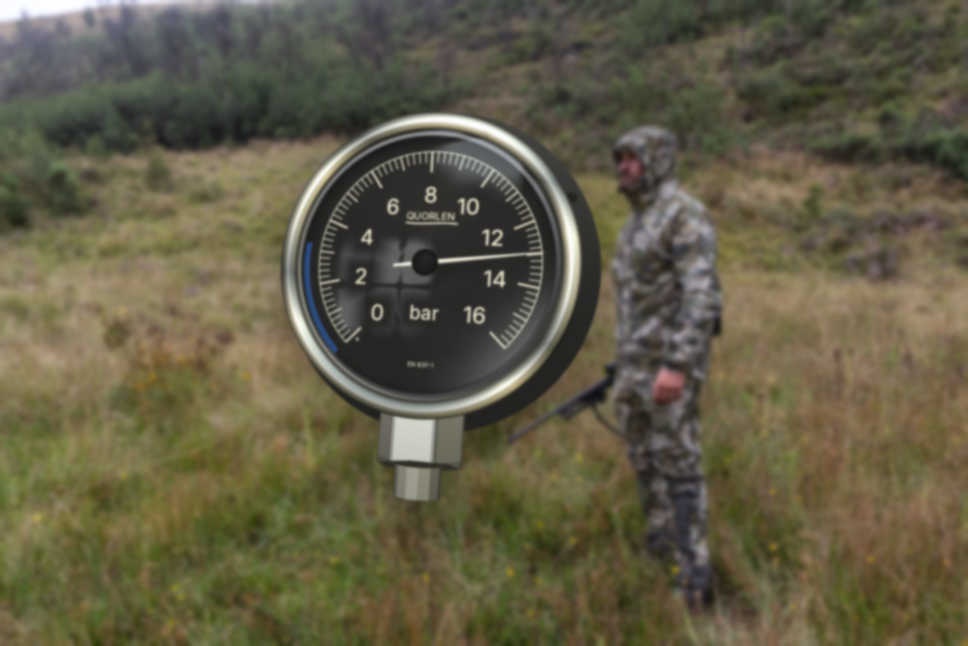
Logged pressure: 13 bar
